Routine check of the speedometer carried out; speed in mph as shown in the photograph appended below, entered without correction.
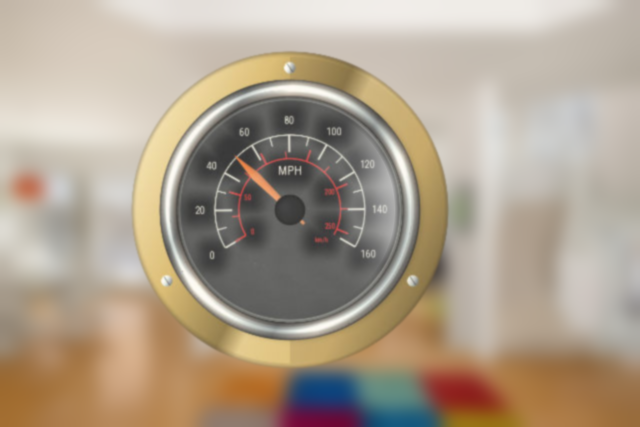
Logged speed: 50 mph
